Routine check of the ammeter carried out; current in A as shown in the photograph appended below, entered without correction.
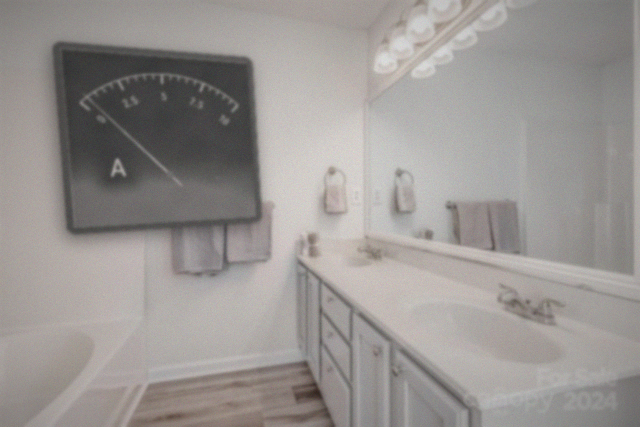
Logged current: 0.5 A
